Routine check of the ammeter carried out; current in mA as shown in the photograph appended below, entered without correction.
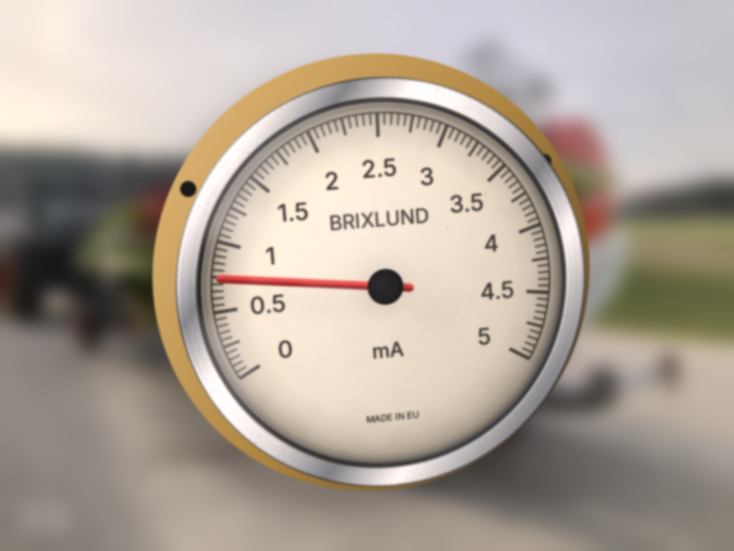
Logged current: 0.75 mA
